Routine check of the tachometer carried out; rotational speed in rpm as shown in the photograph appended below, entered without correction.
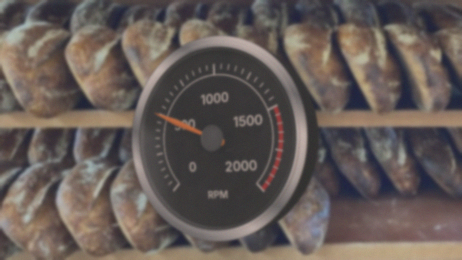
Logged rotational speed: 500 rpm
